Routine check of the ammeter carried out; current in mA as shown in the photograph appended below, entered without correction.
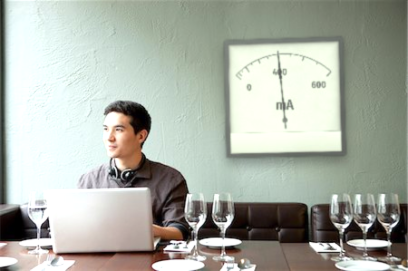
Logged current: 400 mA
